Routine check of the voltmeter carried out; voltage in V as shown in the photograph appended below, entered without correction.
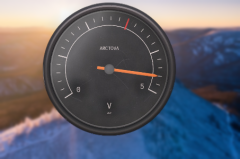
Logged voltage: 4.6 V
